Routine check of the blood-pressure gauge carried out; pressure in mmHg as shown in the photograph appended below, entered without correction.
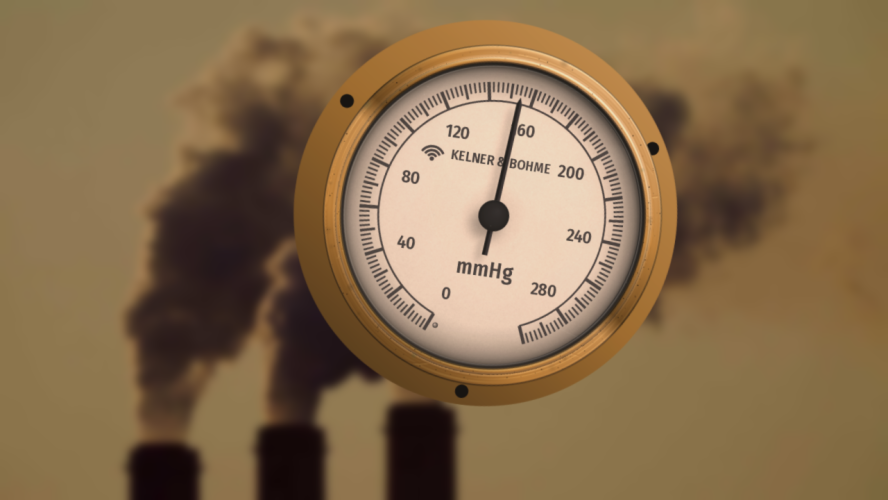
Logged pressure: 154 mmHg
